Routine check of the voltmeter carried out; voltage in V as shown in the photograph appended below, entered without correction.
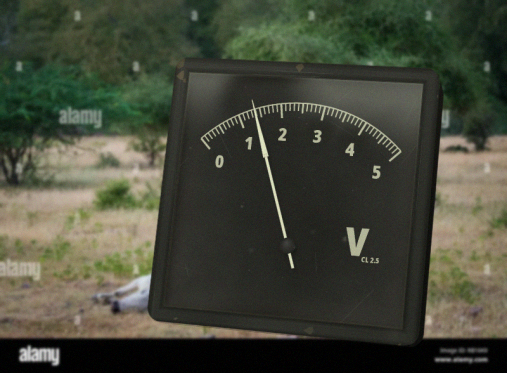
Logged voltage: 1.4 V
